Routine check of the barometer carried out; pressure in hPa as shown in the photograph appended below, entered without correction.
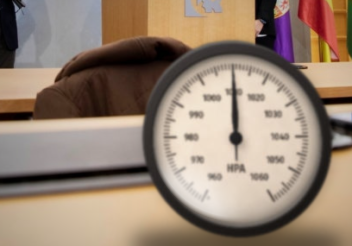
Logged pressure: 1010 hPa
